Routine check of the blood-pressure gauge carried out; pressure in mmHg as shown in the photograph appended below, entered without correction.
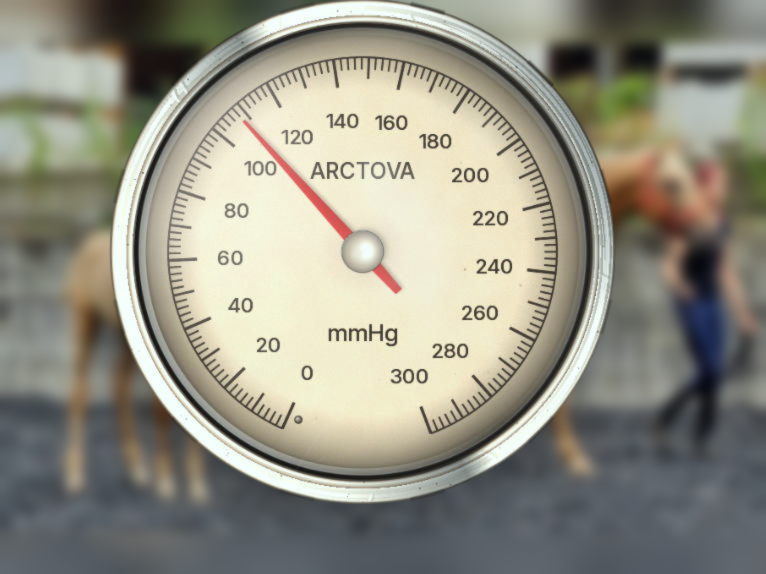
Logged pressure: 108 mmHg
